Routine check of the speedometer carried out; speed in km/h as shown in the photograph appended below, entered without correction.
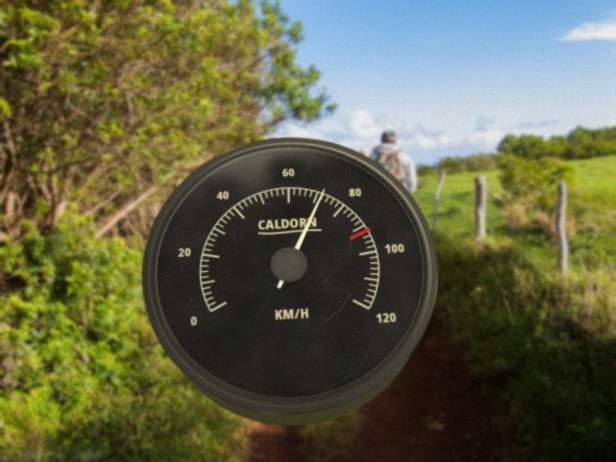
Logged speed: 72 km/h
